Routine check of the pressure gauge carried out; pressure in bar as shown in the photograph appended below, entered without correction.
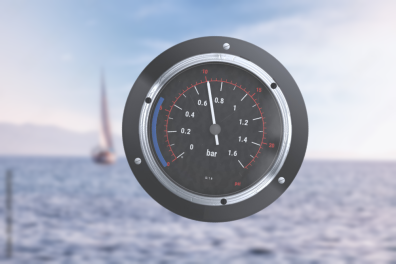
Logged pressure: 0.7 bar
